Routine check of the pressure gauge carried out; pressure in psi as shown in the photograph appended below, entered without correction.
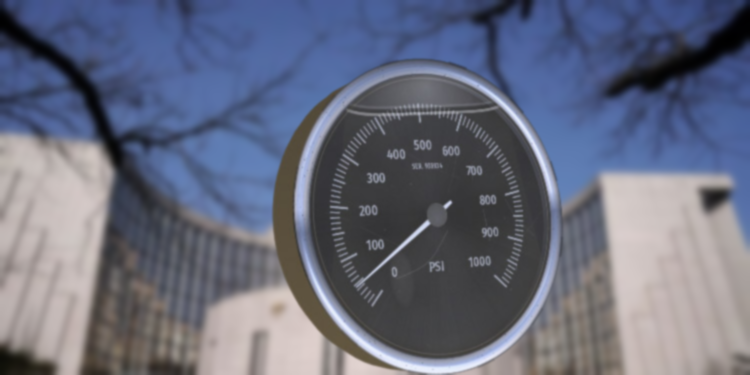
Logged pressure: 50 psi
